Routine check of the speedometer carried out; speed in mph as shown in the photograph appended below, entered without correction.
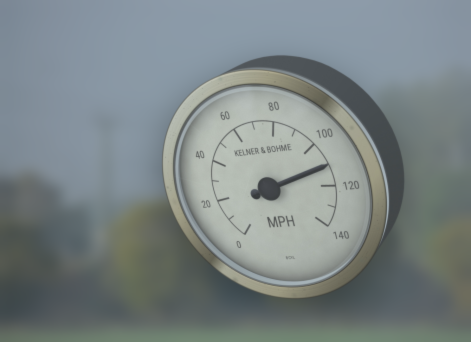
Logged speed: 110 mph
